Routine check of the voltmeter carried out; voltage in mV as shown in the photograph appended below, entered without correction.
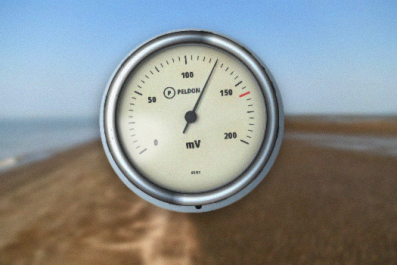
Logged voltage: 125 mV
